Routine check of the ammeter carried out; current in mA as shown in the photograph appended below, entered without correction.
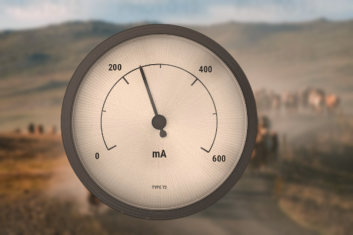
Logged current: 250 mA
